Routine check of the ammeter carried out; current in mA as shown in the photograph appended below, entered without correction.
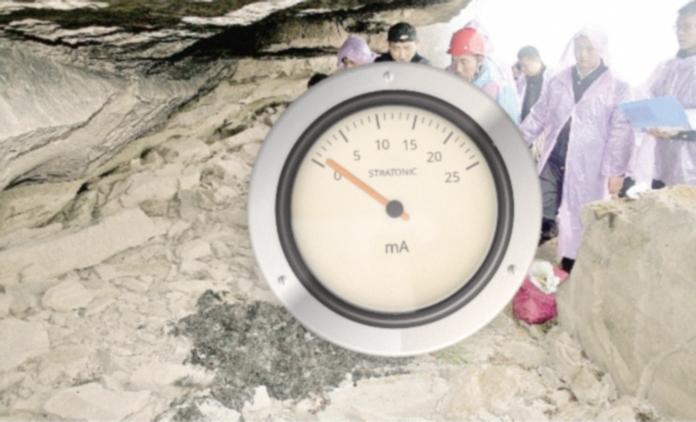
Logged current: 1 mA
